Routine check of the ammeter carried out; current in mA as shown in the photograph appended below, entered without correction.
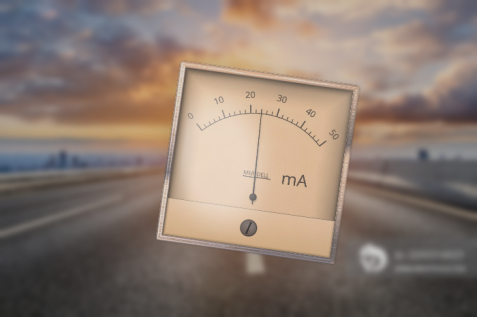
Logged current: 24 mA
